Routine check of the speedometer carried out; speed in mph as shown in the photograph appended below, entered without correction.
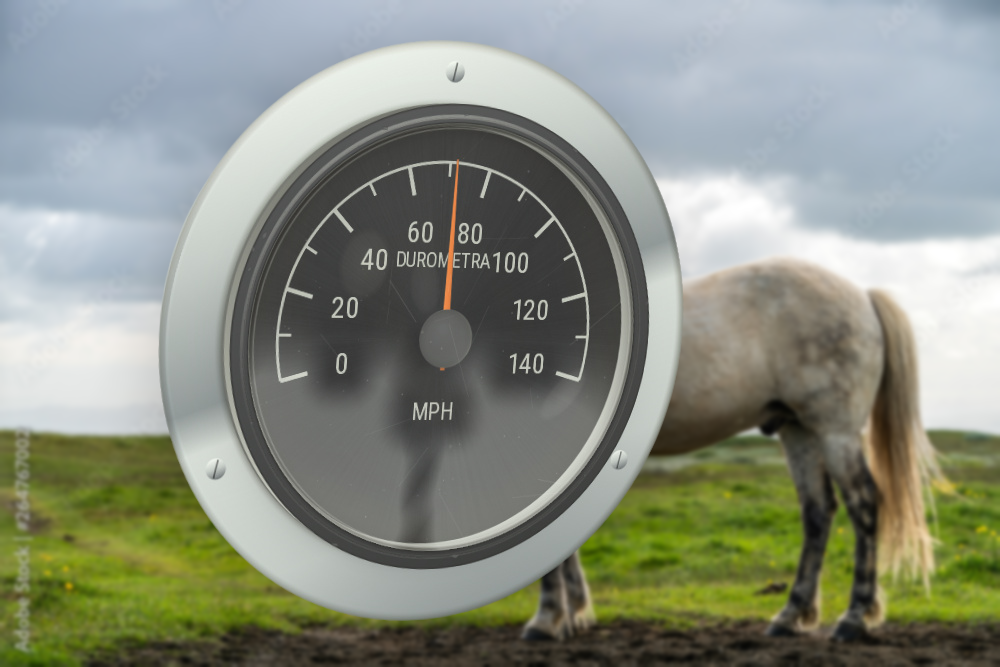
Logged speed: 70 mph
